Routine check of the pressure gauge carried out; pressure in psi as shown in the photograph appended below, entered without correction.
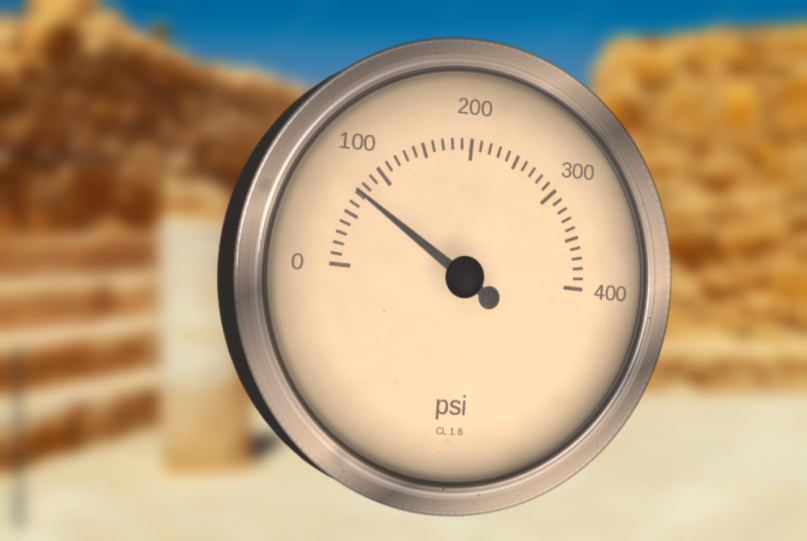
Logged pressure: 70 psi
